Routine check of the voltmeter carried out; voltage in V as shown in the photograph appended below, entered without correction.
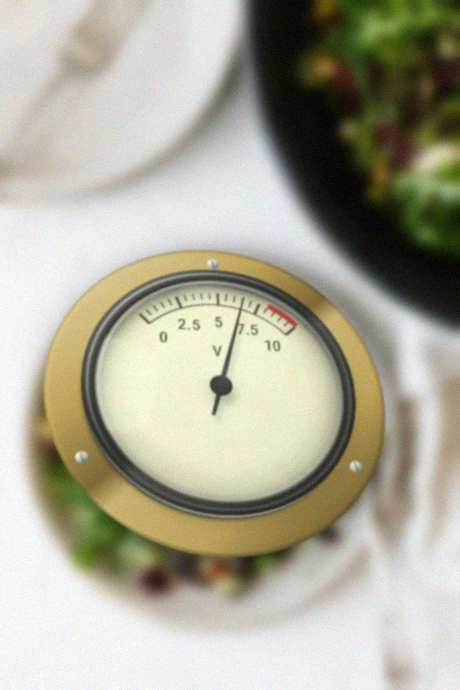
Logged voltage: 6.5 V
